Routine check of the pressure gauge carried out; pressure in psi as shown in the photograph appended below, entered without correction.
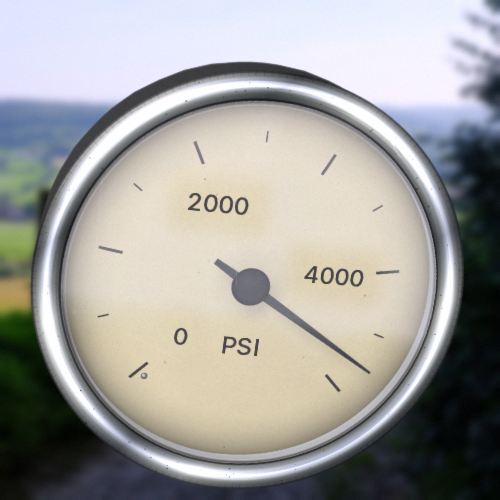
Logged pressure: 4750 psi
